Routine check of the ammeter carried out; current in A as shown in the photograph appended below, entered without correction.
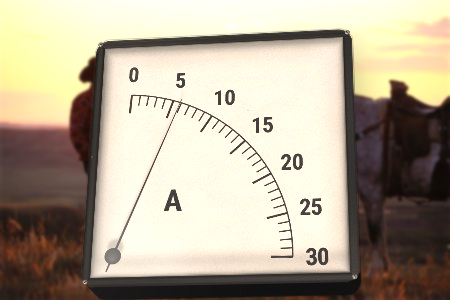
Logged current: 6 A
